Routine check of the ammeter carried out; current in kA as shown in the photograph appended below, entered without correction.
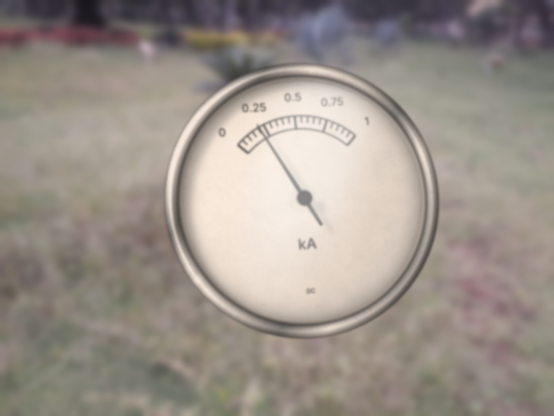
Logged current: 0.2 kA
